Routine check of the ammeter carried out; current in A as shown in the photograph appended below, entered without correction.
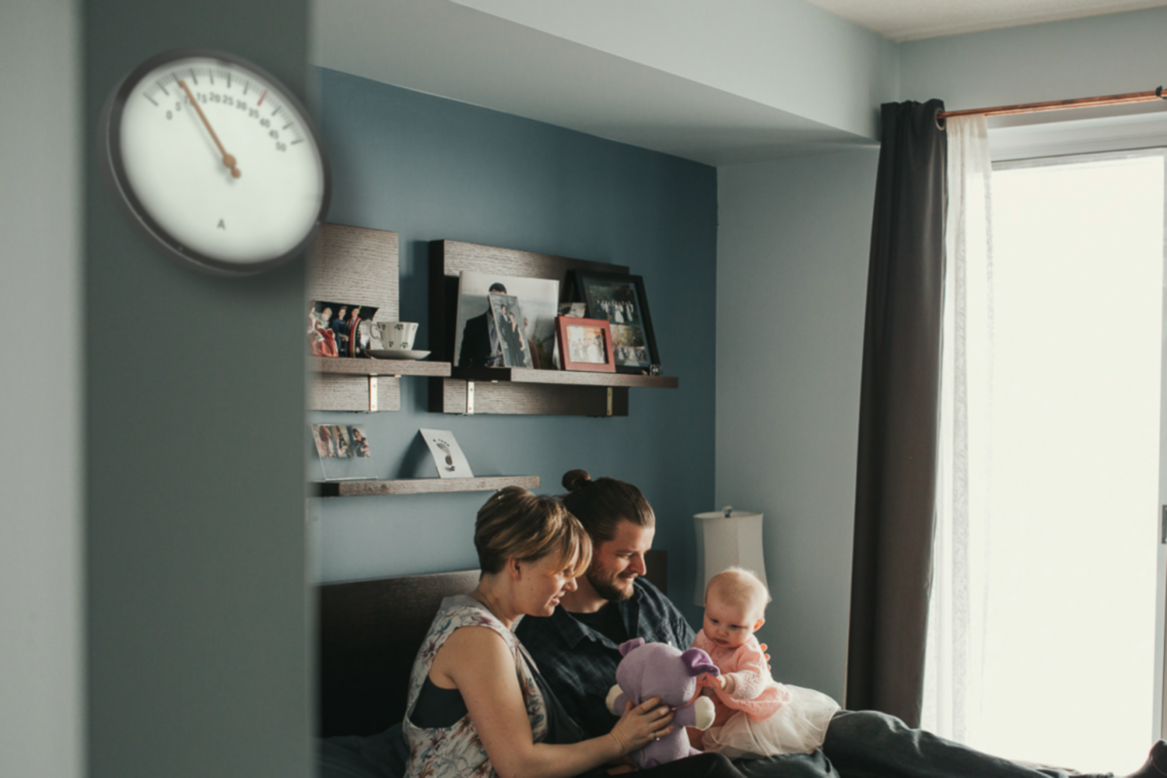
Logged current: 10 A
